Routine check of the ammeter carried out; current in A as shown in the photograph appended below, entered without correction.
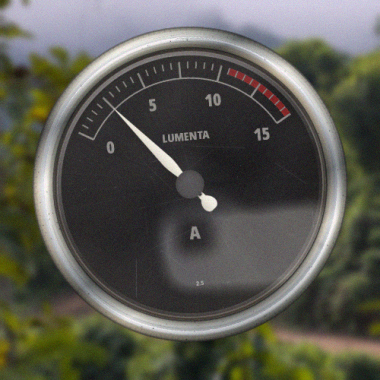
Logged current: 2.5 A
